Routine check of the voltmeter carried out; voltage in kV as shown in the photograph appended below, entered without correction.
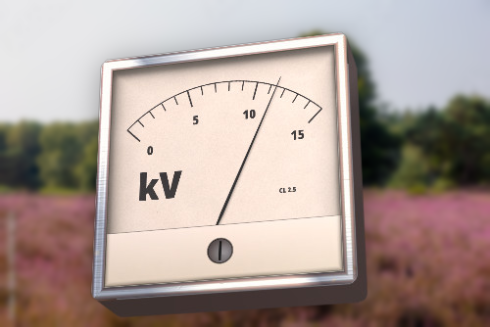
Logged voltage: 11.5 kV
